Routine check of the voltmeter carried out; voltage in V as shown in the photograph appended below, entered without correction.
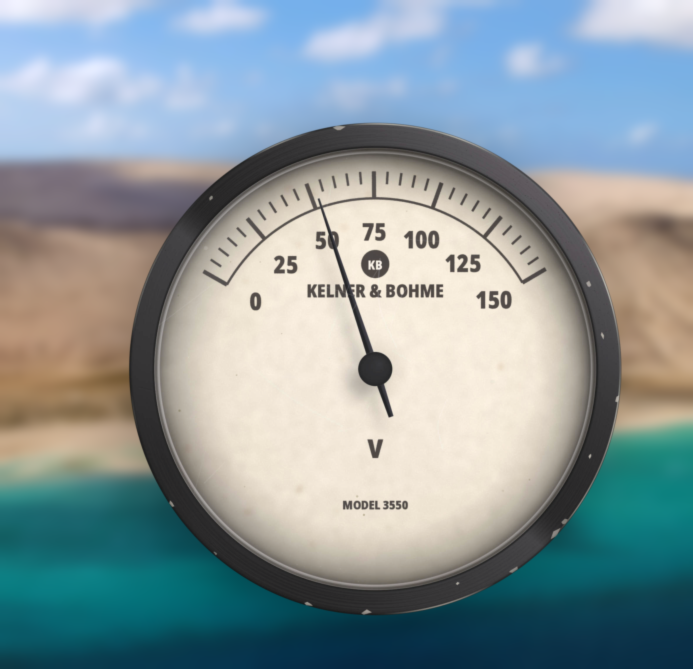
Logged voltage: 52.5 V
